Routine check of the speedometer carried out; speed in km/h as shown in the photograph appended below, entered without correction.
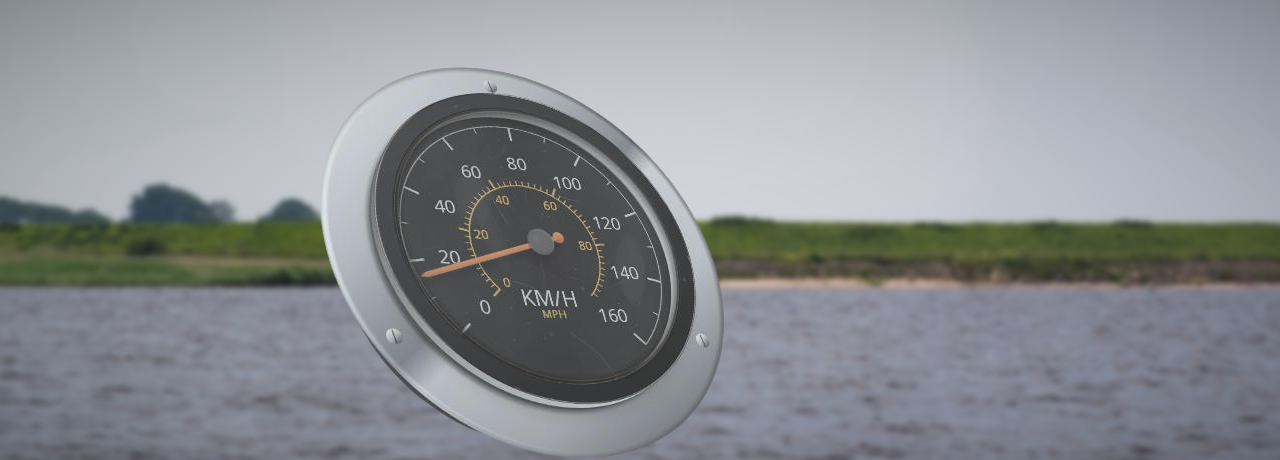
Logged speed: 15 km/h
